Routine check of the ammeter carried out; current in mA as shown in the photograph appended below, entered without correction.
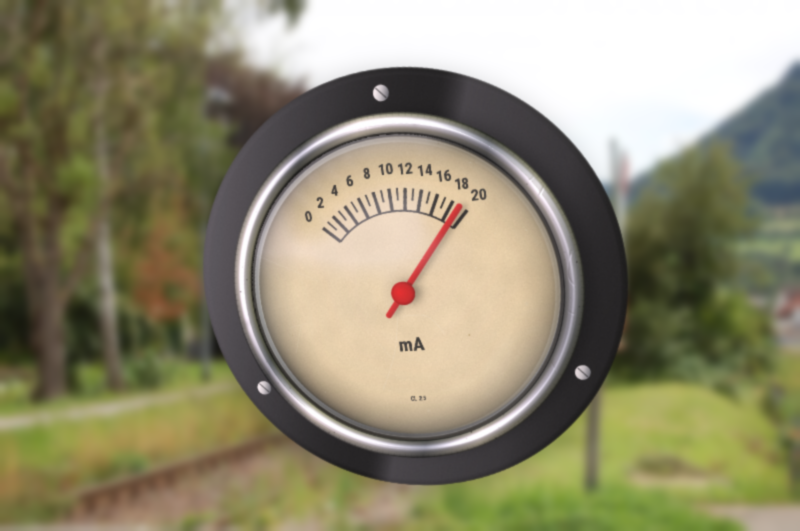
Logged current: 19 mA
